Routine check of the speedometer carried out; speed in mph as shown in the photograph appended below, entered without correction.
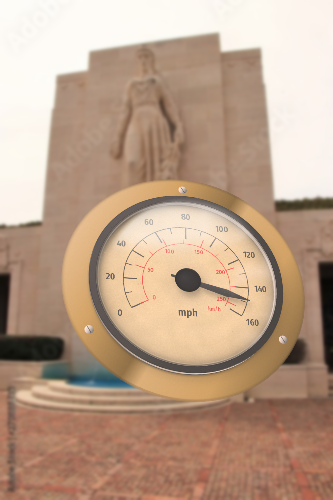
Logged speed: 150 mph
